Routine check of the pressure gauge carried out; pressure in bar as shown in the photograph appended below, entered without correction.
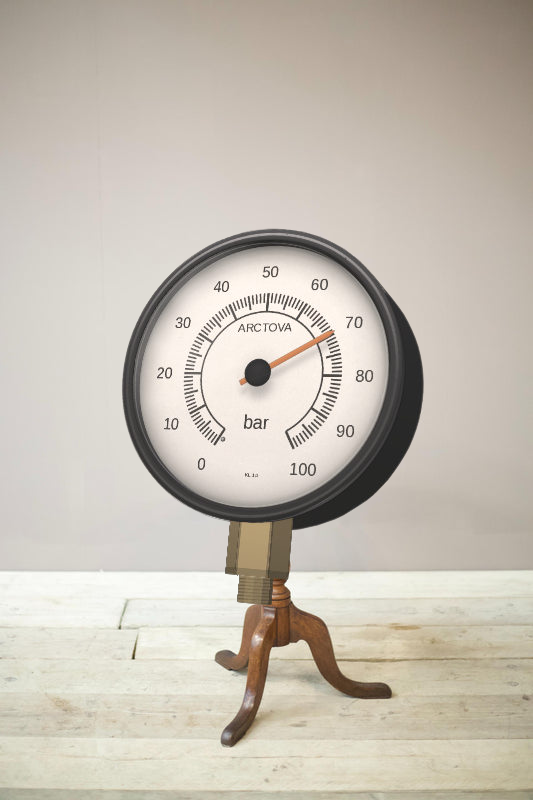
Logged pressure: 70 bar
